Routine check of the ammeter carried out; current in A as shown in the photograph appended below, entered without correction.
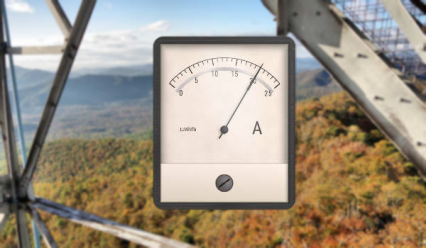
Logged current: 20 A
